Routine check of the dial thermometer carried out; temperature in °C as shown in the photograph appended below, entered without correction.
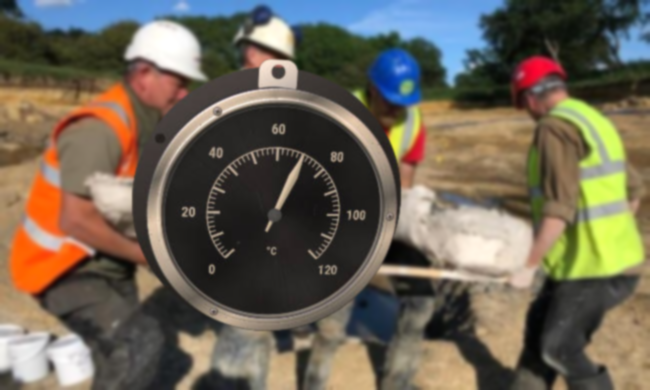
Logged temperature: 70 °C
